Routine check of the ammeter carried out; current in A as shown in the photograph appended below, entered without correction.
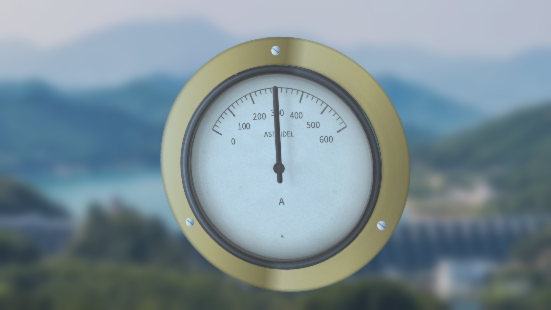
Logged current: 300 A
